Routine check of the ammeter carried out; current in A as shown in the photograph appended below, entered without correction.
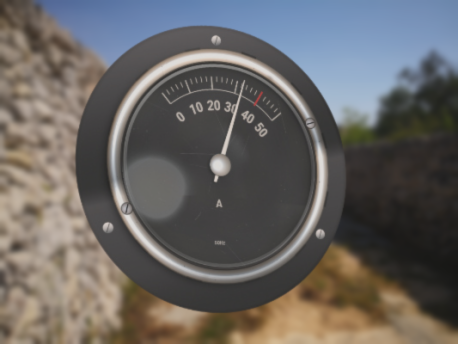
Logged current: 32 A
